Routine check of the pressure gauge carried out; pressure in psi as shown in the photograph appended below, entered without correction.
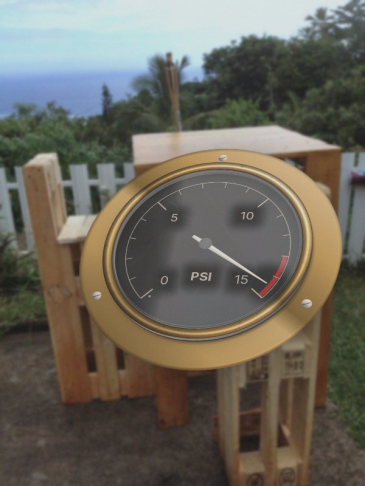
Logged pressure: 14.5 psi
